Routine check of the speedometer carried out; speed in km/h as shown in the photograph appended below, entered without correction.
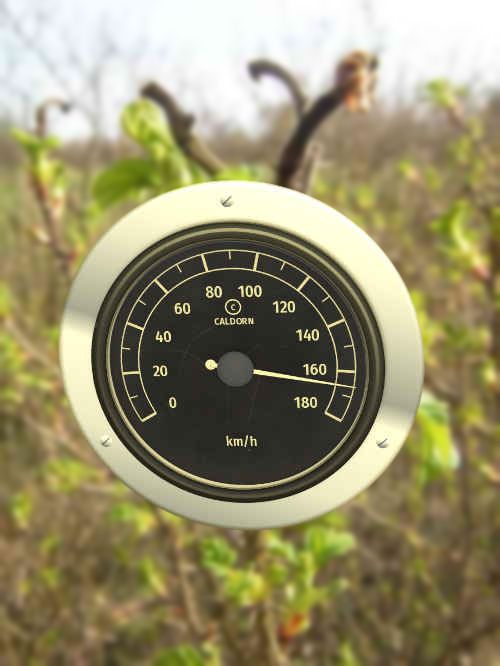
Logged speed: 165 km/h
